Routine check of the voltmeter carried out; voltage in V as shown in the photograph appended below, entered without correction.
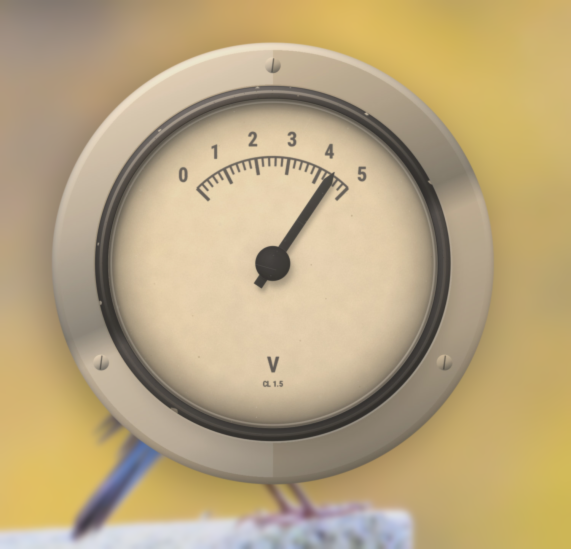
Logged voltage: 4.4 V
